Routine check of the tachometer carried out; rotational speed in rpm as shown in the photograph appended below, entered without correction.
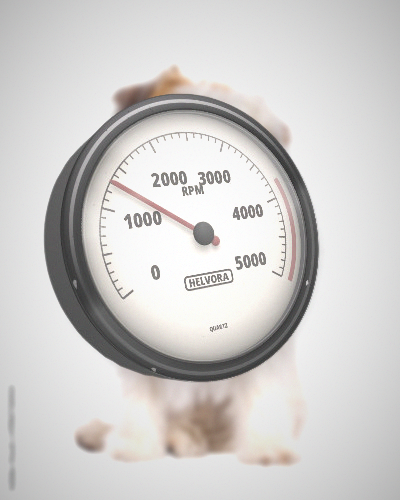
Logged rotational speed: 1300 rpm
